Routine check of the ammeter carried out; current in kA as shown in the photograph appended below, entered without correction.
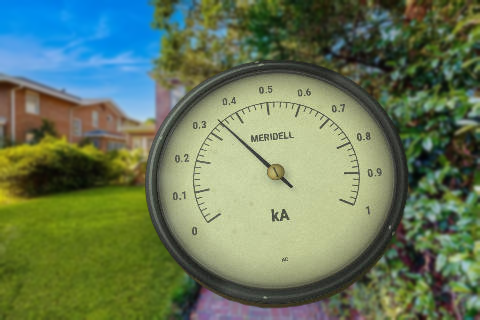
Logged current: 0.34 kA
